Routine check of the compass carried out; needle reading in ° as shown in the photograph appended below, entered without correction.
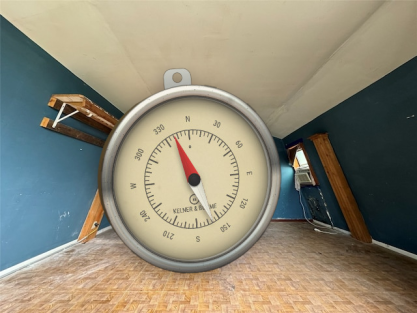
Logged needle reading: 340 °
